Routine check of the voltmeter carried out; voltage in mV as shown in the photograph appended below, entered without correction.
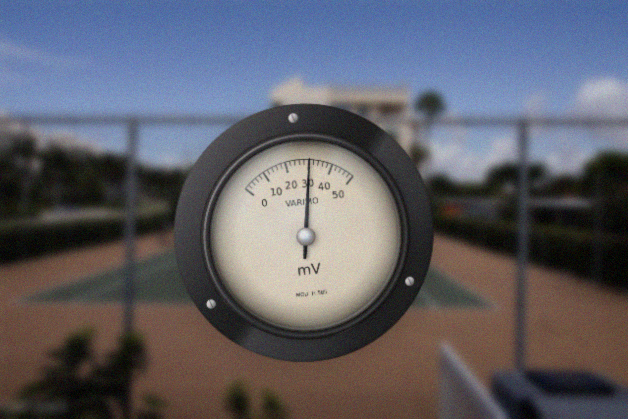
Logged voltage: 30 mV
